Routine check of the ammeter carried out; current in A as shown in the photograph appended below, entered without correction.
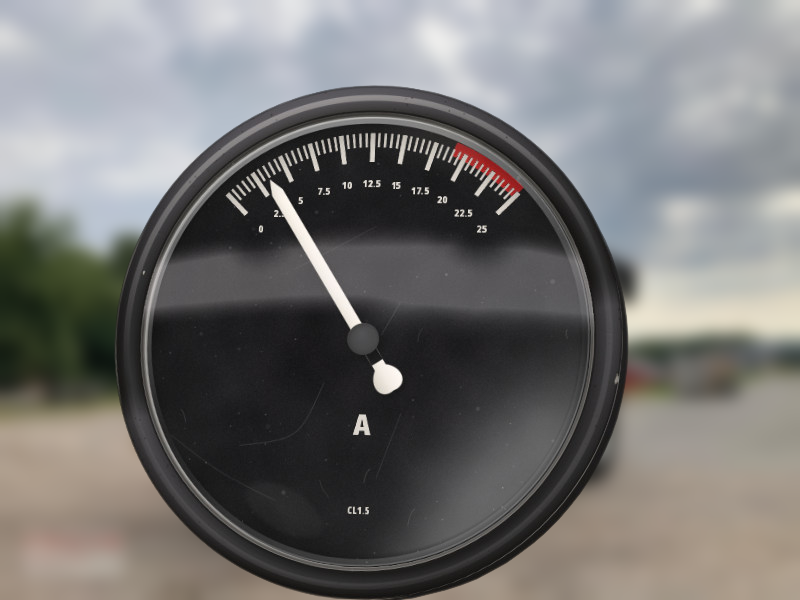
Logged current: 3.5 A
